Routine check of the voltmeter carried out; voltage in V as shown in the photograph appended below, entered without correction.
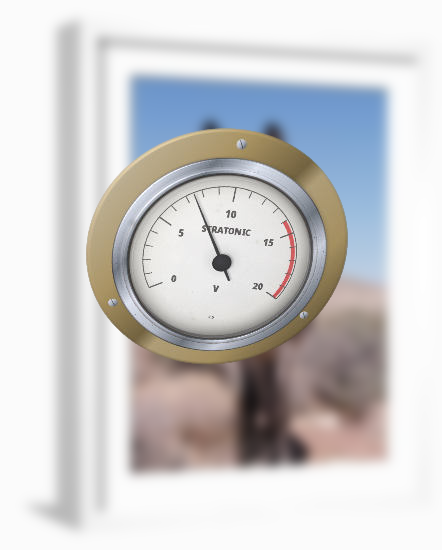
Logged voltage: 7.5 V
